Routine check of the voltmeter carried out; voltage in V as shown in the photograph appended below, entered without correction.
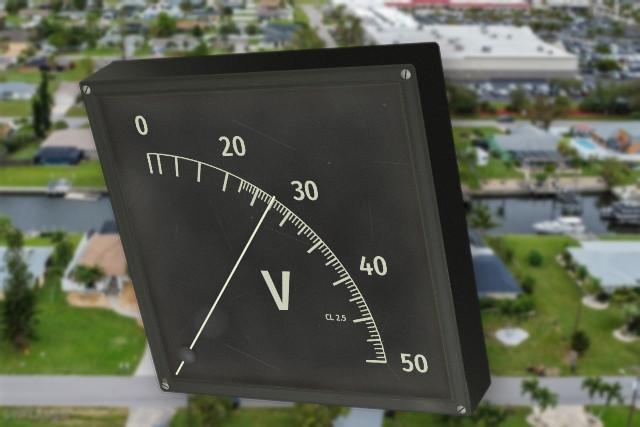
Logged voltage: 27.5 V
